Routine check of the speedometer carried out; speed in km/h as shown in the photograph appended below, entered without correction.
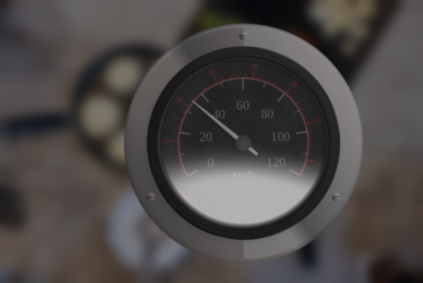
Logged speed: 35 km/h
